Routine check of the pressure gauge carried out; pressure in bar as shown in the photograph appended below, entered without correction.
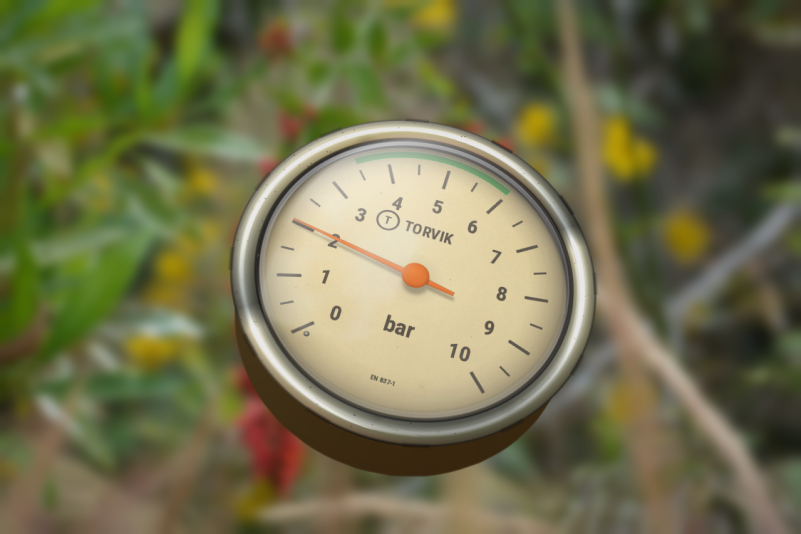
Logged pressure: 2 bar
